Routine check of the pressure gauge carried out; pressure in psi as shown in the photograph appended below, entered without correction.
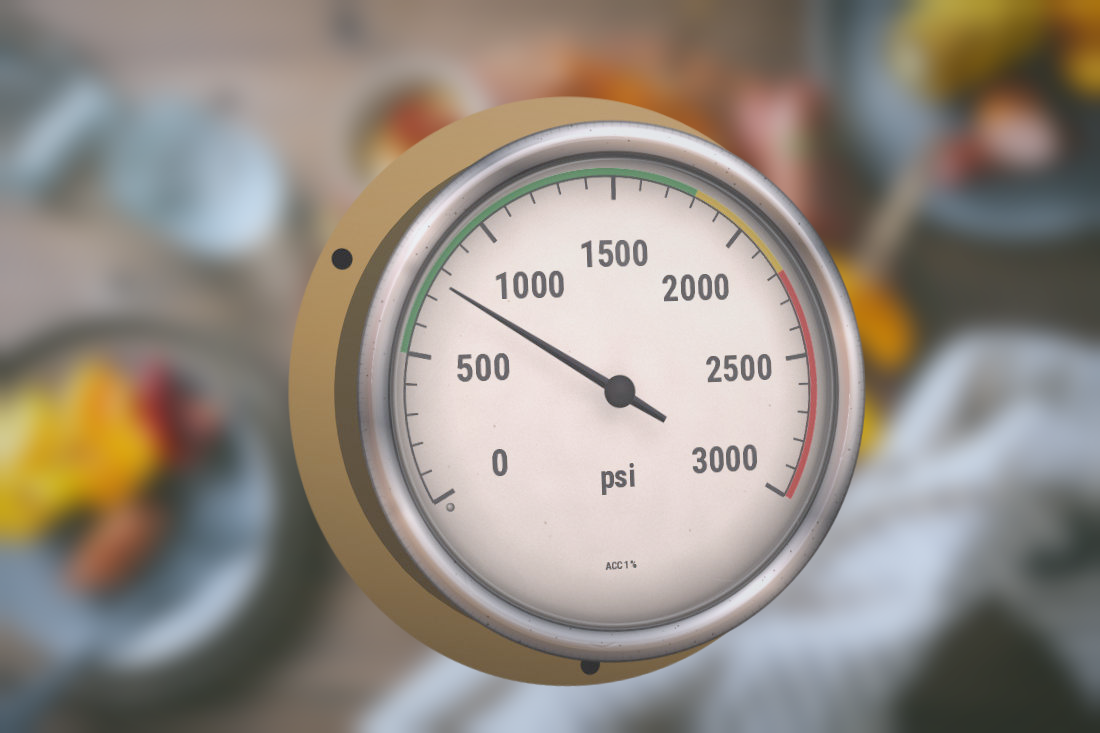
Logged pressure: 750 psi
